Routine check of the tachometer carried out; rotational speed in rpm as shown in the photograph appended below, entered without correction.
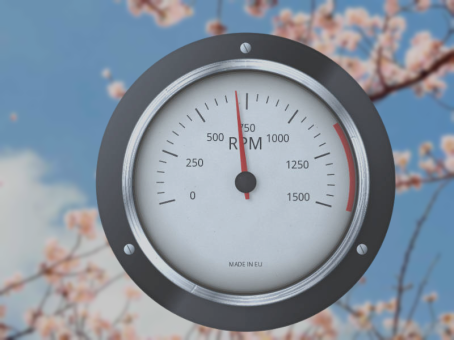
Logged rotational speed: 700 rpm
